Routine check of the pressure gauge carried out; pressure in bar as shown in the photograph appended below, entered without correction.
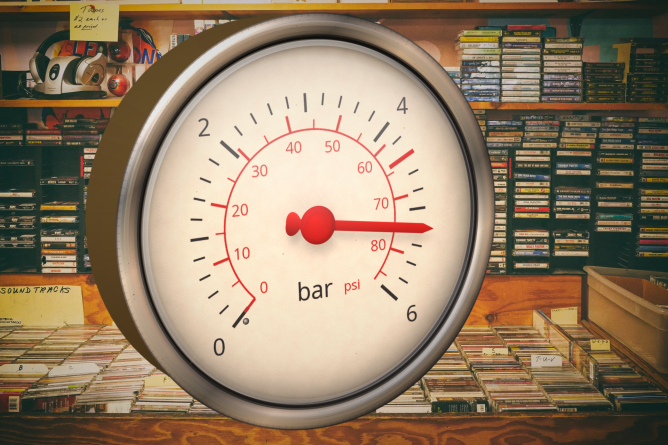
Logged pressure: 5.2 bar
